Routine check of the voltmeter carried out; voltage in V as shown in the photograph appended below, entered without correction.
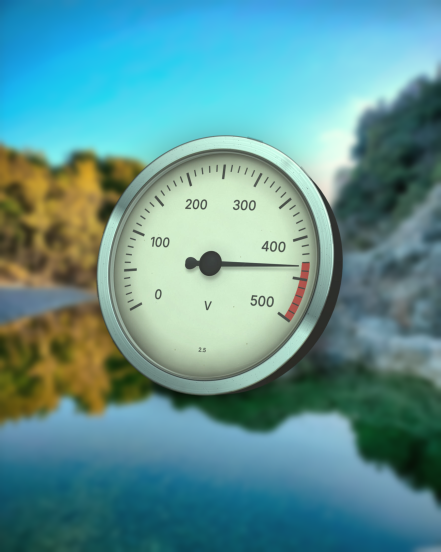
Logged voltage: 435 V
